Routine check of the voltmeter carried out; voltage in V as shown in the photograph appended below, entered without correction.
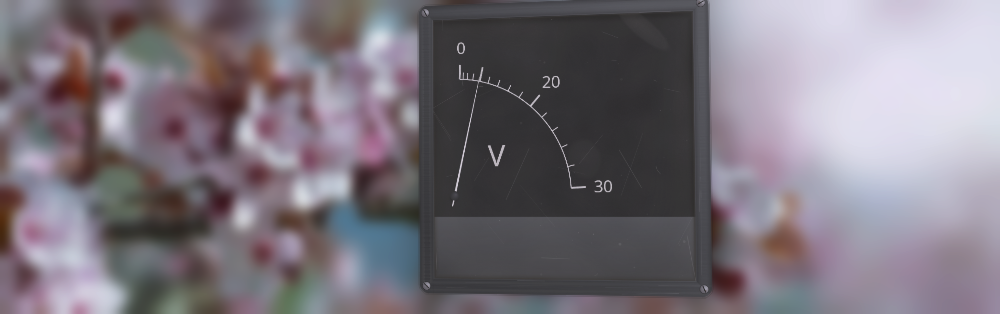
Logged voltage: 10 V
